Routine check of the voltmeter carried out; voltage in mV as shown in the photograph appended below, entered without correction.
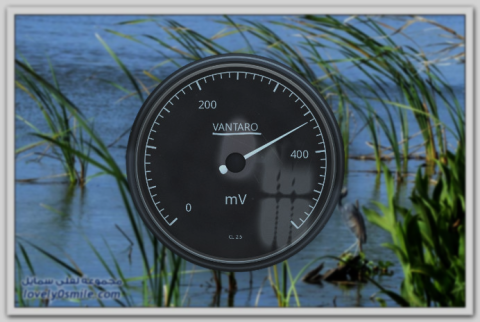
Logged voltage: 360 mV
